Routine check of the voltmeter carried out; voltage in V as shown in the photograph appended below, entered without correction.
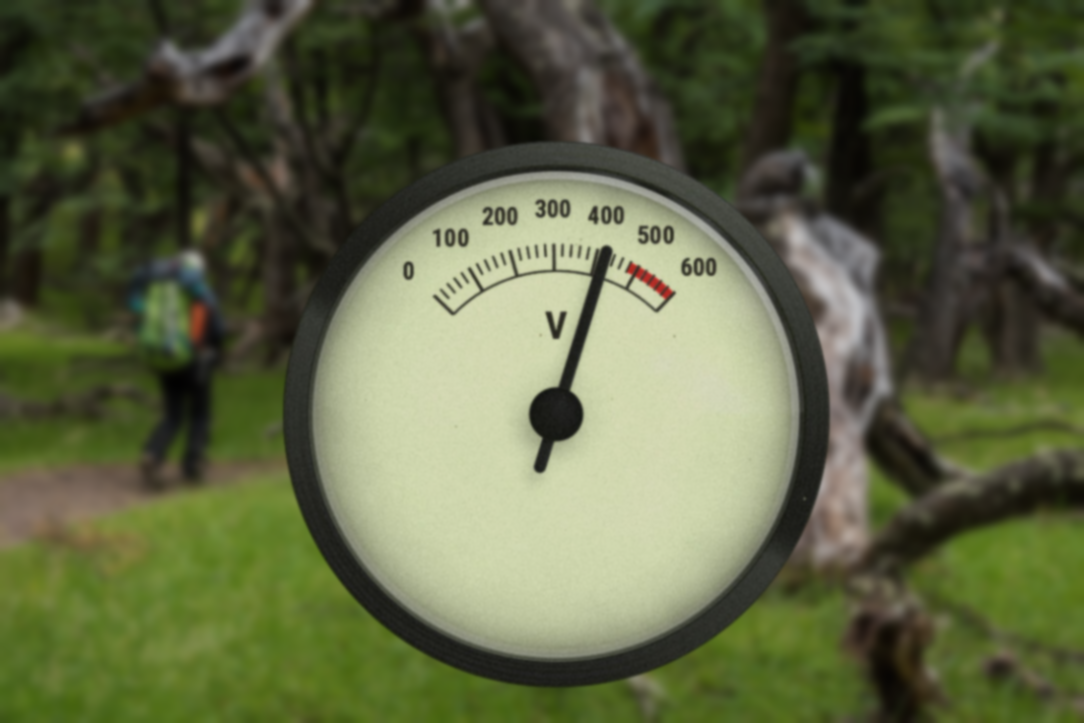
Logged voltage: 420 V
